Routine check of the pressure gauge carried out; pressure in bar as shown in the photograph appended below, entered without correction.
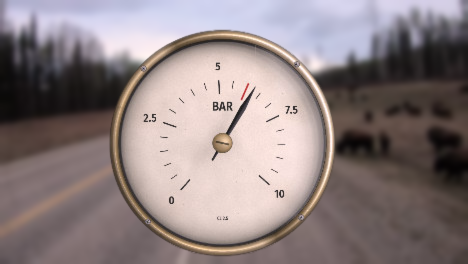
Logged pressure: 6.25 bar
